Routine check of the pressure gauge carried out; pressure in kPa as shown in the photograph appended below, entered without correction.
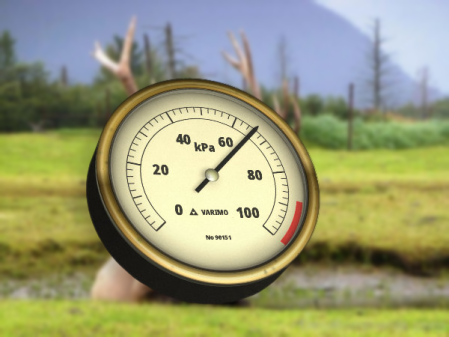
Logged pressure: 66 kPa
